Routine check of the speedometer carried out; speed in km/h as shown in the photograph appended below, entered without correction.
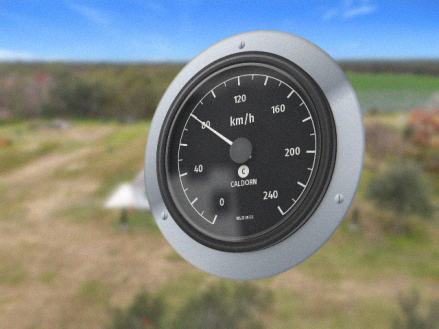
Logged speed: 80 km/h
